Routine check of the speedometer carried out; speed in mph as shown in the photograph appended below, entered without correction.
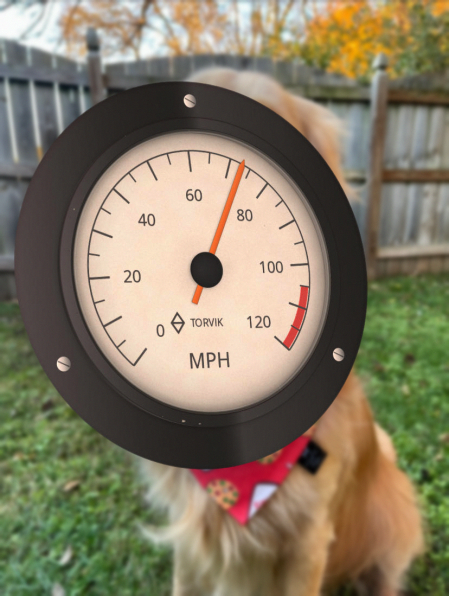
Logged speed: 72.5 mph
